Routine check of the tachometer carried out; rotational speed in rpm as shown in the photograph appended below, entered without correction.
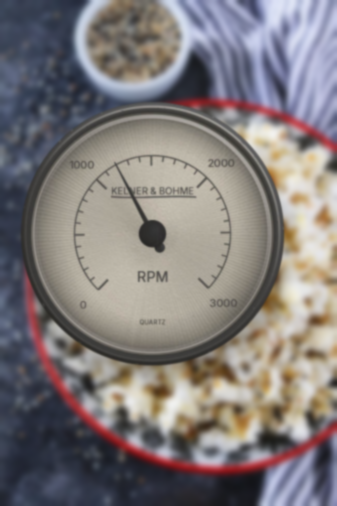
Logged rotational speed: 1200 rpm
